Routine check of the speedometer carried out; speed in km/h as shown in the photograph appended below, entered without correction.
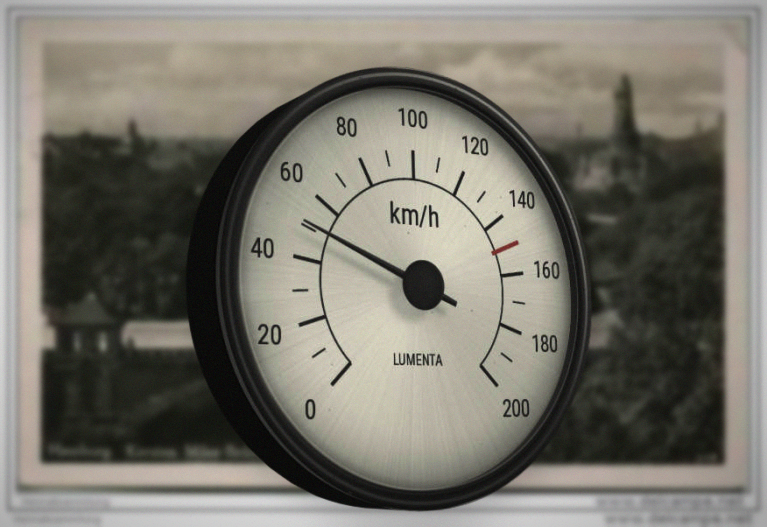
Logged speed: 50 km/h
